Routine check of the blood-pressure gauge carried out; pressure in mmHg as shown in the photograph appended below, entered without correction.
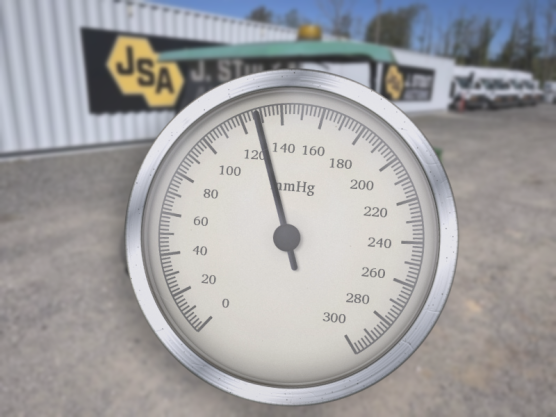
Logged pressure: 128 mmHg
